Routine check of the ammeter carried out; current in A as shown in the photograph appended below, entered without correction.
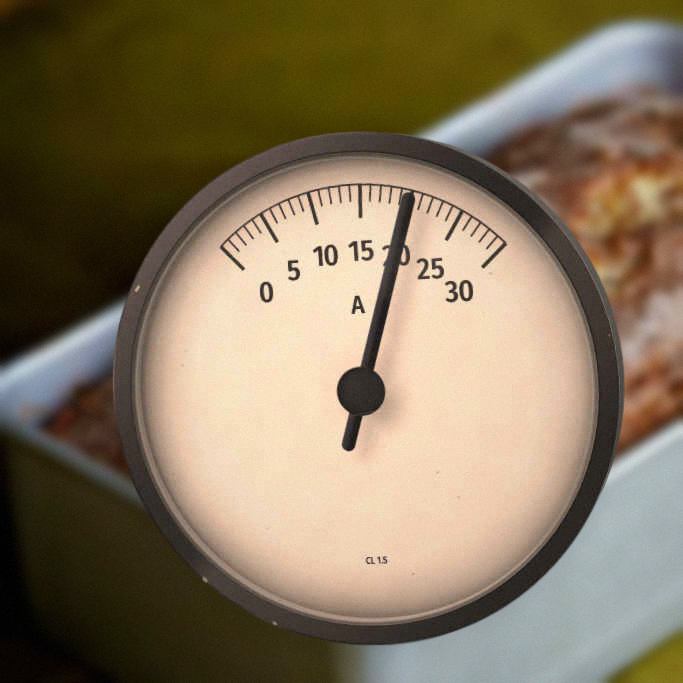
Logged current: 20 A
